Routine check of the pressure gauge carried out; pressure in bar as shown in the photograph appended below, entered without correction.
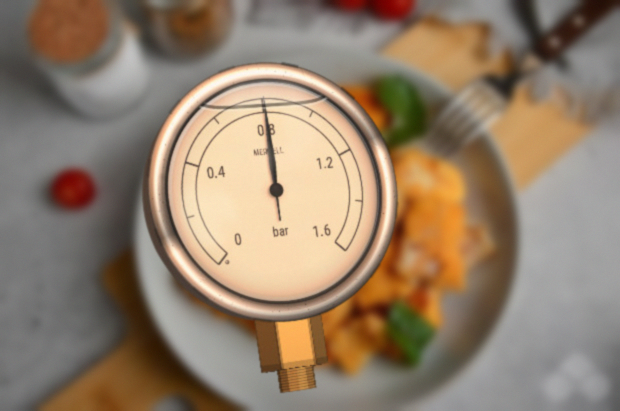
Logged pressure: 0.8 bar
